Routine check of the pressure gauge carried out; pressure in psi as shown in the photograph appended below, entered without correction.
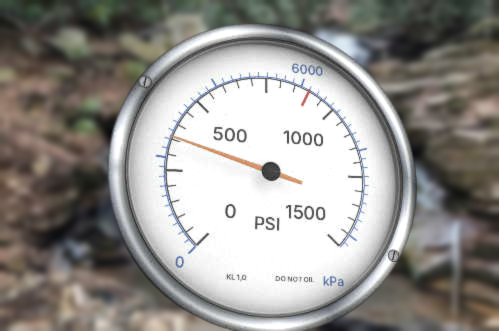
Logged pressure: 350 psi
